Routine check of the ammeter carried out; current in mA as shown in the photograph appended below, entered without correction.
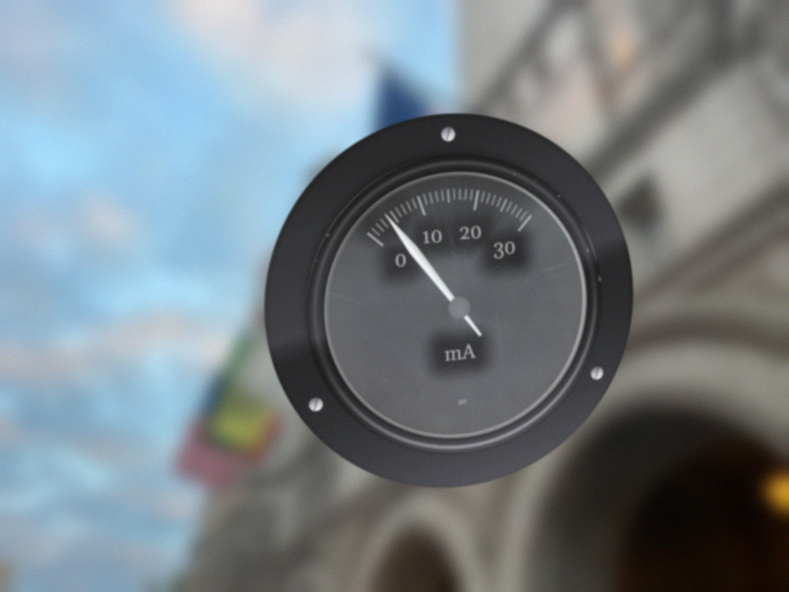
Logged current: 4 mA
